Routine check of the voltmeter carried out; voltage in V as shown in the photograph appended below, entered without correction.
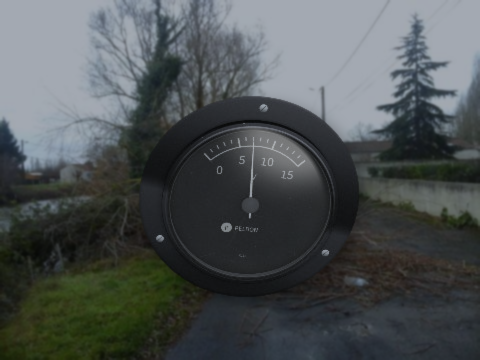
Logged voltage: 7 V
